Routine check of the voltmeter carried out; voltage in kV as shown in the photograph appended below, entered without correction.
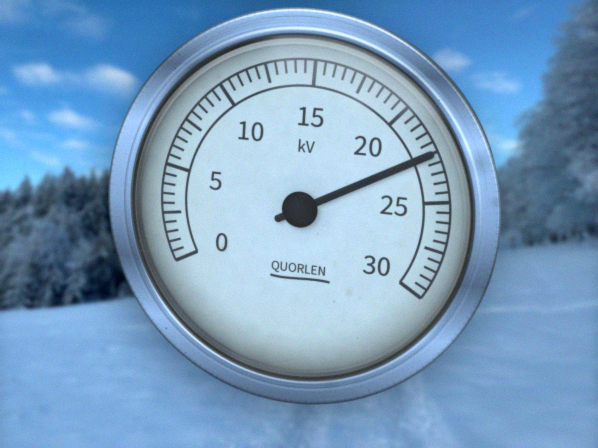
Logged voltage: 22.5 kV
